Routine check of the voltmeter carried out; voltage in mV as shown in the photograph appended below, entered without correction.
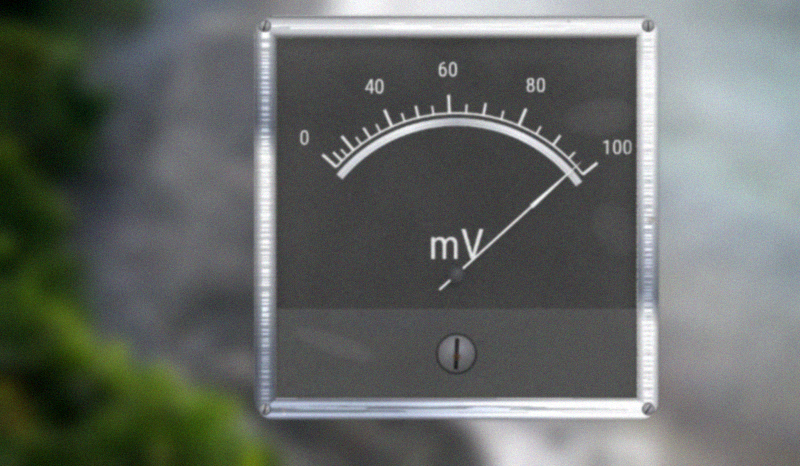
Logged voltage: 97.5 mV
